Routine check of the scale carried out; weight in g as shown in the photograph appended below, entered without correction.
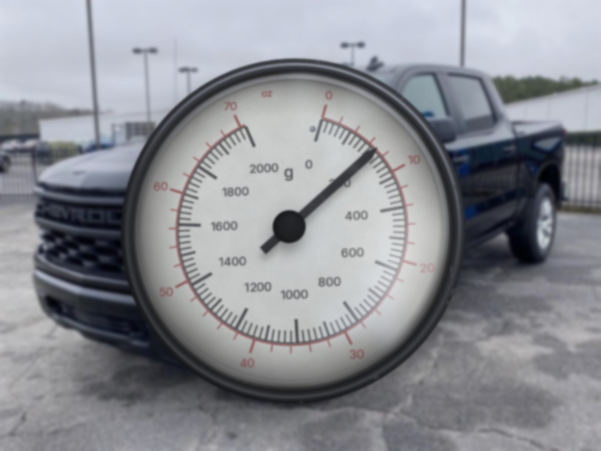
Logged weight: 200 g
